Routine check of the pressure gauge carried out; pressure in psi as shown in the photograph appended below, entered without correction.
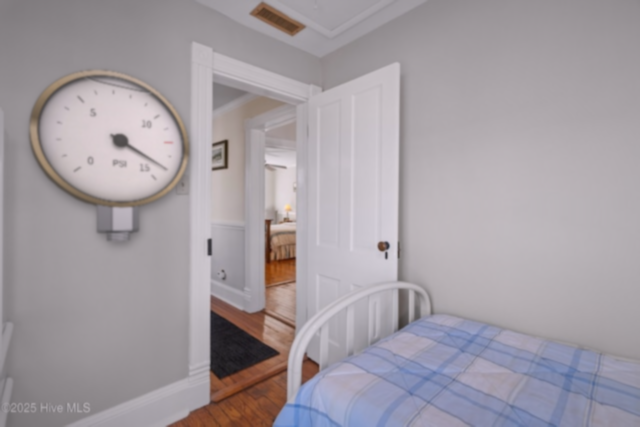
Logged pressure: 14 psi
